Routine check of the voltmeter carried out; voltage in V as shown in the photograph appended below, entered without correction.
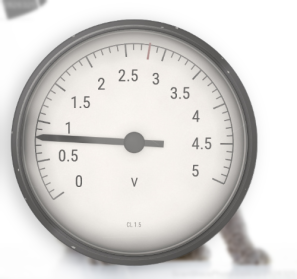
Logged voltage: 0.8 V
